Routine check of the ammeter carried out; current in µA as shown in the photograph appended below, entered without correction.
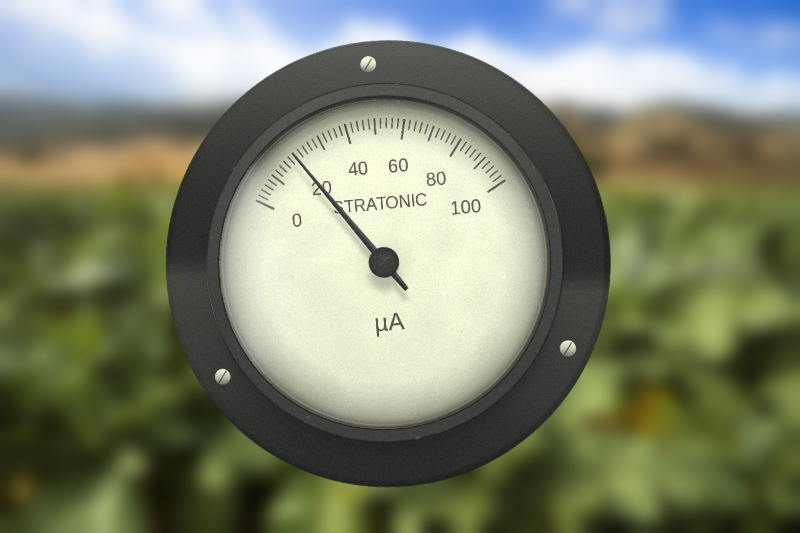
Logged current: 20 µA
